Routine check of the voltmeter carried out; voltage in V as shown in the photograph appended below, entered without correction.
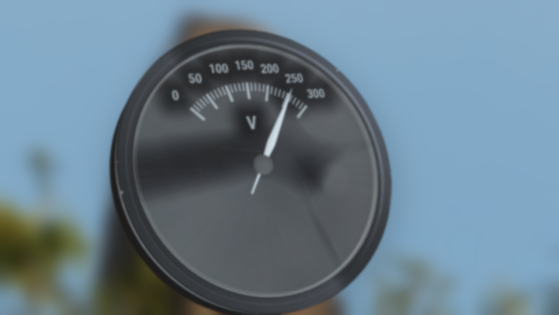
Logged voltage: 250 V
